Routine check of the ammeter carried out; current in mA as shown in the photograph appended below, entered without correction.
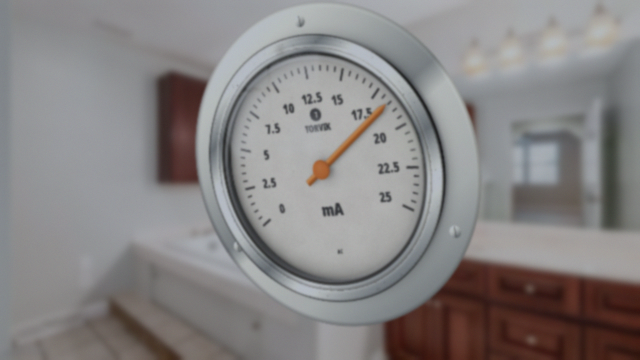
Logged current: 18.5 mA
